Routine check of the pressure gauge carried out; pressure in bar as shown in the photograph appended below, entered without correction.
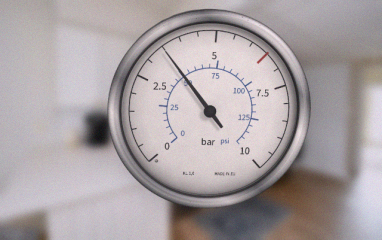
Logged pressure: 3.5 bar
